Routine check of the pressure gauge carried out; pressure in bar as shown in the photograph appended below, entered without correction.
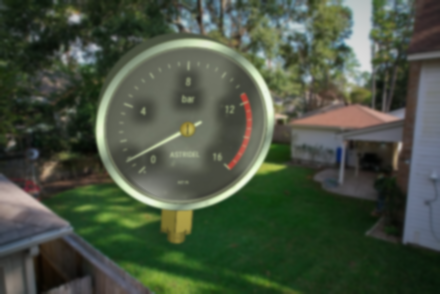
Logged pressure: 1 bar
